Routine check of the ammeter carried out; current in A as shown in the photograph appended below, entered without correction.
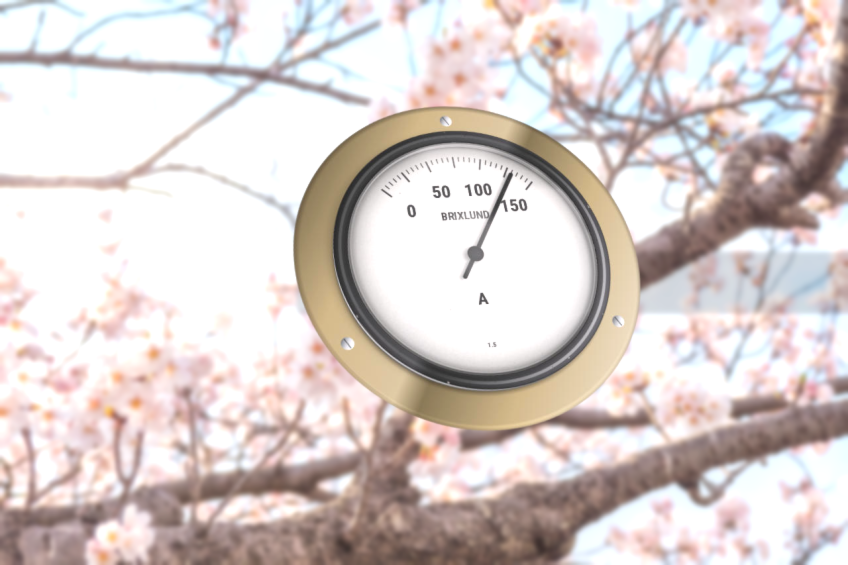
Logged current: 130 A
